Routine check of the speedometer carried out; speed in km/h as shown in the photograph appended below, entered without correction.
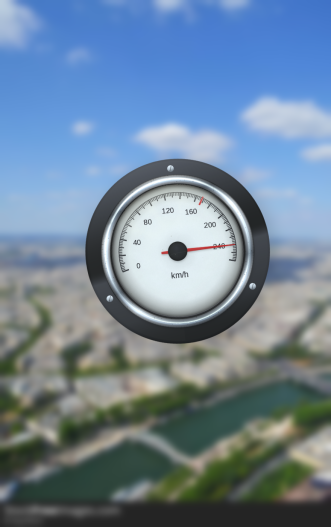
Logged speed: 240 km/h
